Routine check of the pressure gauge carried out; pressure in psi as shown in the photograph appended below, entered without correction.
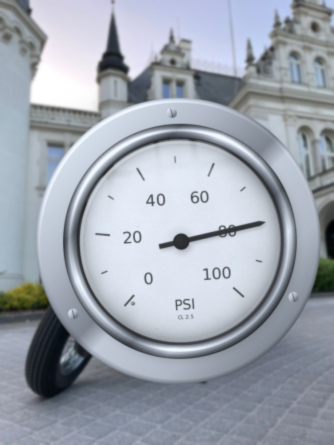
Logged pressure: 80 psi
